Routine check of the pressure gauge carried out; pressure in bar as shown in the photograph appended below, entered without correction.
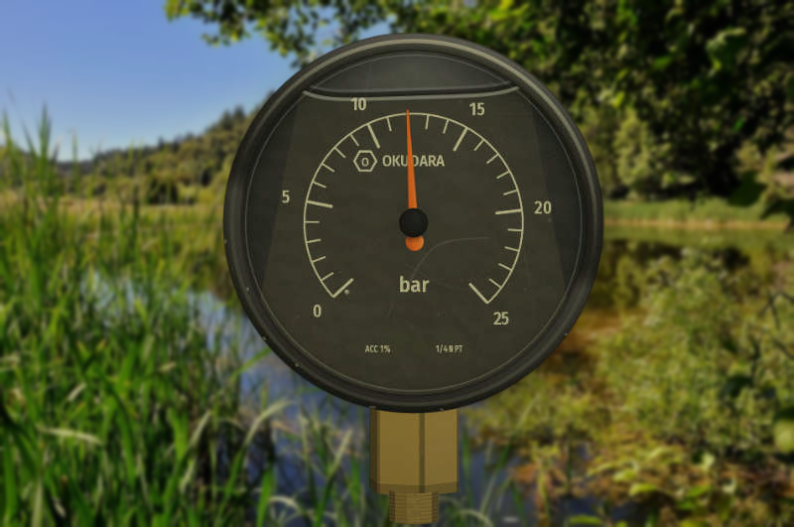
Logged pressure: 12 bar
